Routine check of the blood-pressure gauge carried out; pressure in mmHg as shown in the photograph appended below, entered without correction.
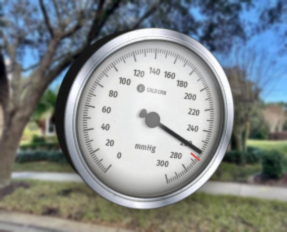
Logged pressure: 260 mmHg
